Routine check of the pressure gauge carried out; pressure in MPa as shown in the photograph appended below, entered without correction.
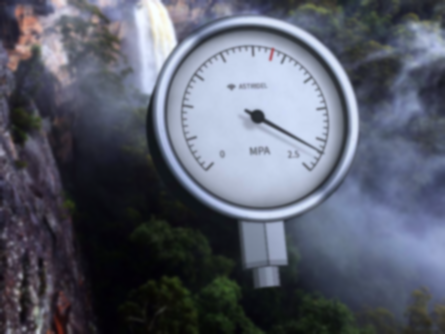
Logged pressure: 2.35 MPa
